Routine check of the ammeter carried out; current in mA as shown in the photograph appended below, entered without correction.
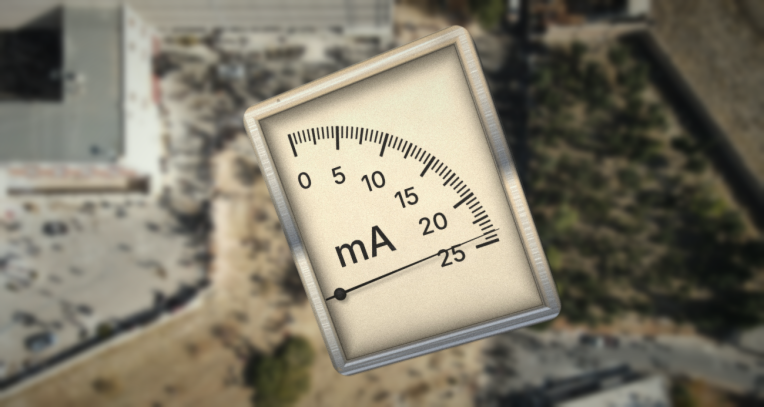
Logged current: 24 mA
